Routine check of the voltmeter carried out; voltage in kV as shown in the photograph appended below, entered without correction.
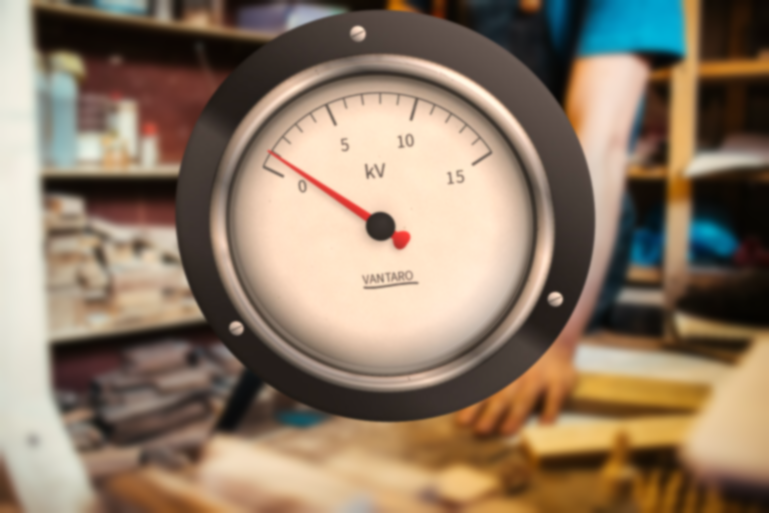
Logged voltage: 1 kV
